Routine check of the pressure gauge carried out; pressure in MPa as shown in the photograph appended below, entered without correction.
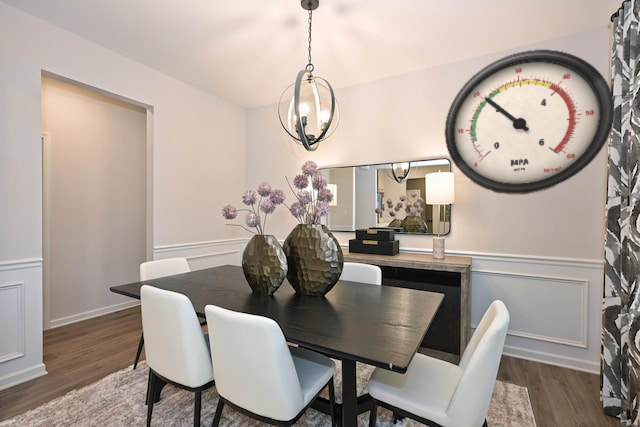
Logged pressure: 2 MPa
